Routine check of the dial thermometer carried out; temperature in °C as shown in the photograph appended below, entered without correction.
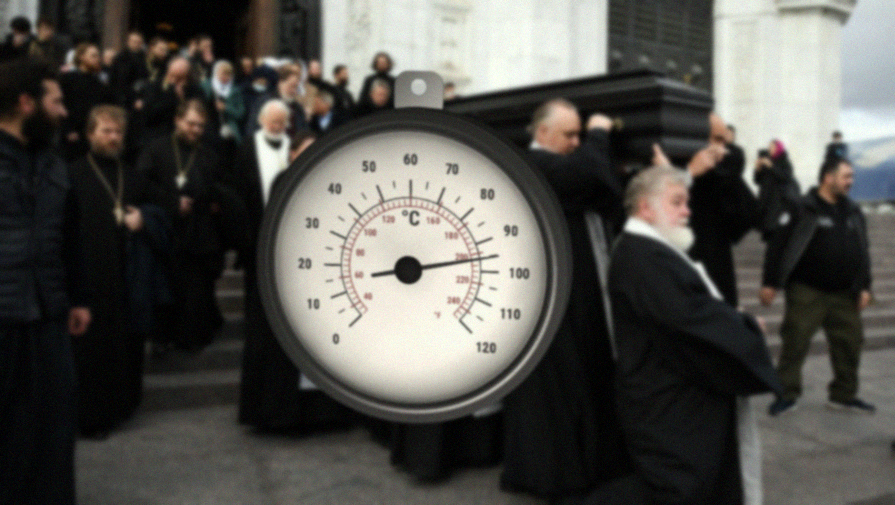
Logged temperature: 95 °C
